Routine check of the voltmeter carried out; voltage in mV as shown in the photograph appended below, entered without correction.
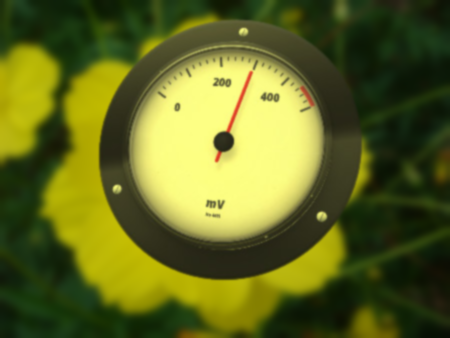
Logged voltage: 300 mV
